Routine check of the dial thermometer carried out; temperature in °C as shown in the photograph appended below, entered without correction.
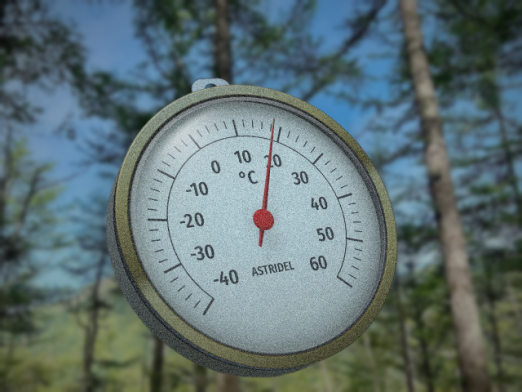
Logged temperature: 18 °C
